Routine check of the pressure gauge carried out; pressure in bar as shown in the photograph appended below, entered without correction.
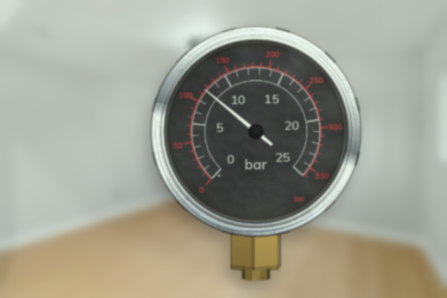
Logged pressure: 8 bar
